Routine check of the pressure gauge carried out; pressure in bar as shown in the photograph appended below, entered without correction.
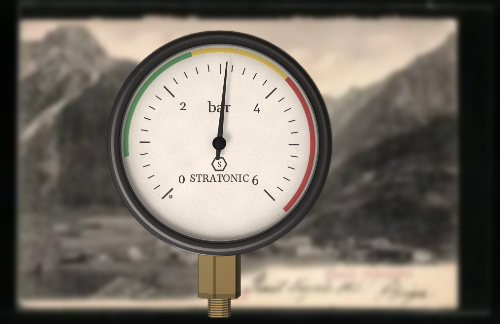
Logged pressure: 3.1 bar
